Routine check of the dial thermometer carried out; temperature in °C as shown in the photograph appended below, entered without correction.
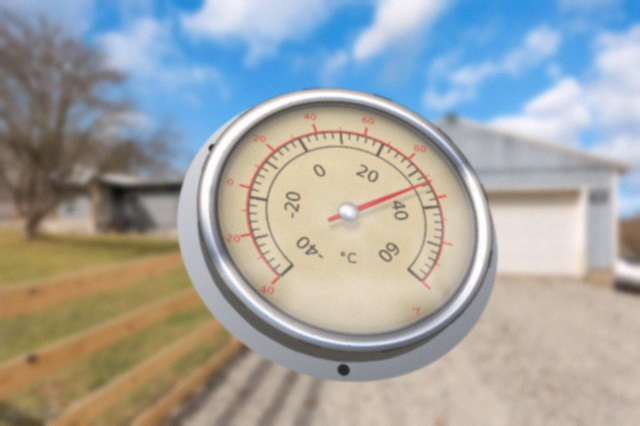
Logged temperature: 34 °C
